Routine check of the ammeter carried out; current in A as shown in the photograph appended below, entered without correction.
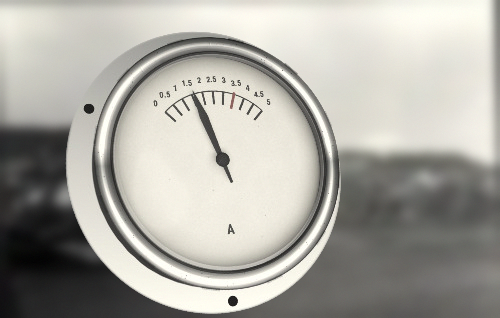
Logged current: 1.5 A
